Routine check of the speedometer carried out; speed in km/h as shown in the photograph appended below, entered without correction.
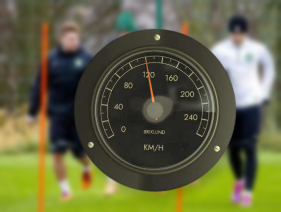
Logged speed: 120 km/h
